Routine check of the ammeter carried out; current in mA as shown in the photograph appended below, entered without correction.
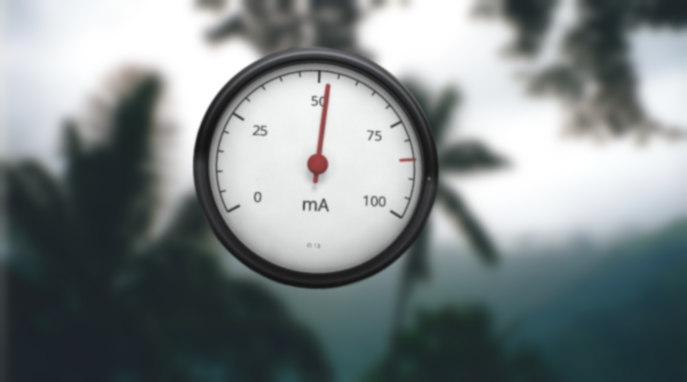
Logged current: 52.5 mA
